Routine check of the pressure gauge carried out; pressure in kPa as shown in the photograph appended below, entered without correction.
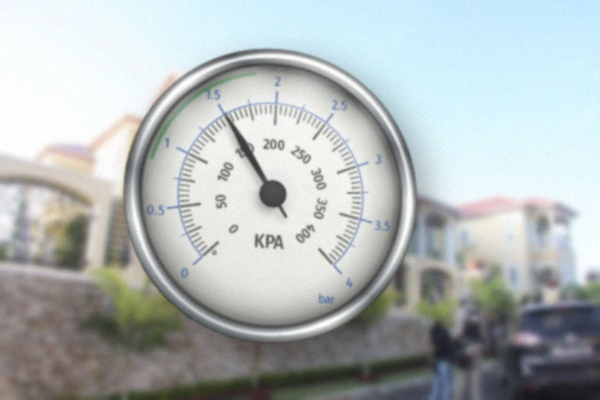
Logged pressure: 150 kPa
